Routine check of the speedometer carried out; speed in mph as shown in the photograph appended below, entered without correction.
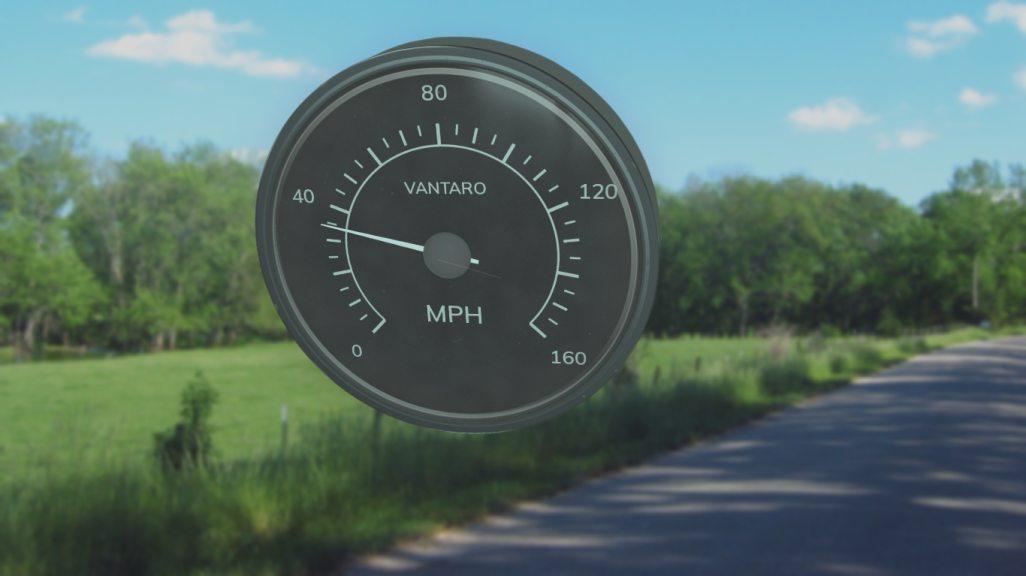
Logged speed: 35 mph
